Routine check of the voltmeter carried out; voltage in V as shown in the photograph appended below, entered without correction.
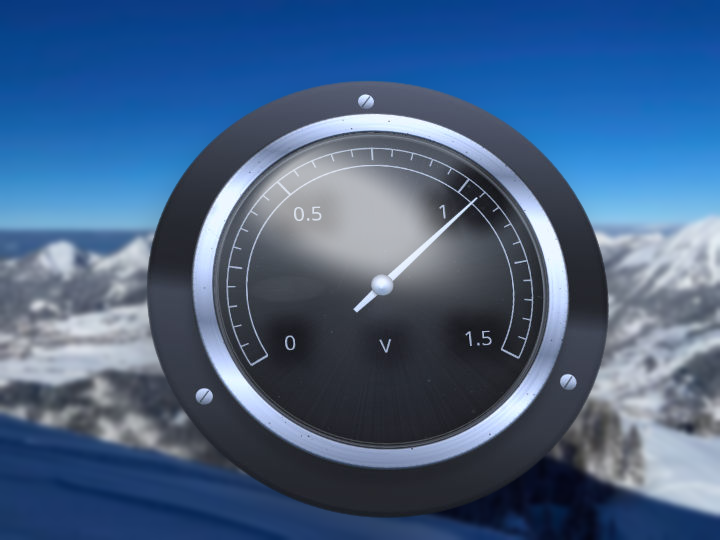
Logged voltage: 1.05 V
